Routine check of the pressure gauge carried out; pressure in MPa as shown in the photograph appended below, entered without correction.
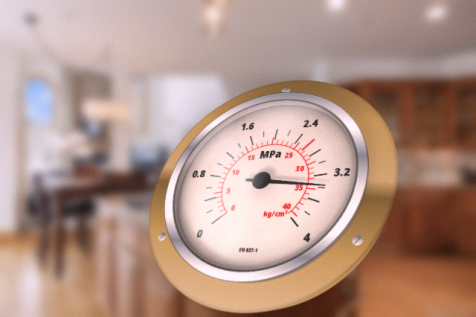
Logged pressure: 3.4 MPa
